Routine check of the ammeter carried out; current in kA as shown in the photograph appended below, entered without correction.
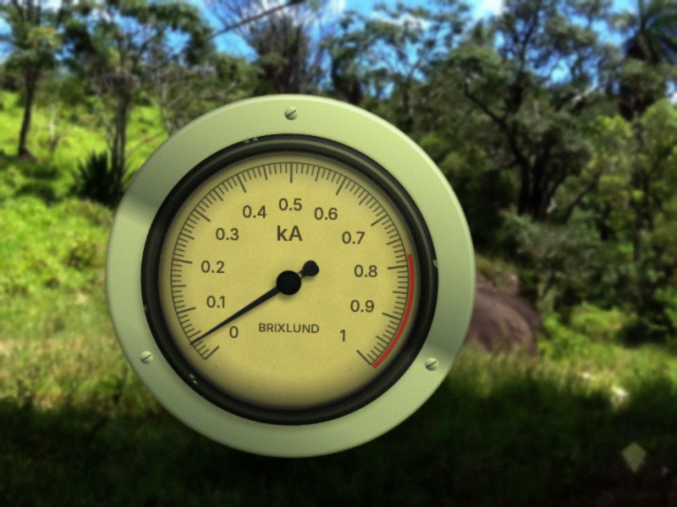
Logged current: 0.04 kA
